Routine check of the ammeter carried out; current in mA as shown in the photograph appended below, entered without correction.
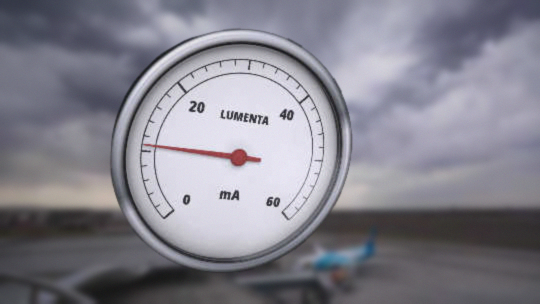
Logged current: 11 mA
